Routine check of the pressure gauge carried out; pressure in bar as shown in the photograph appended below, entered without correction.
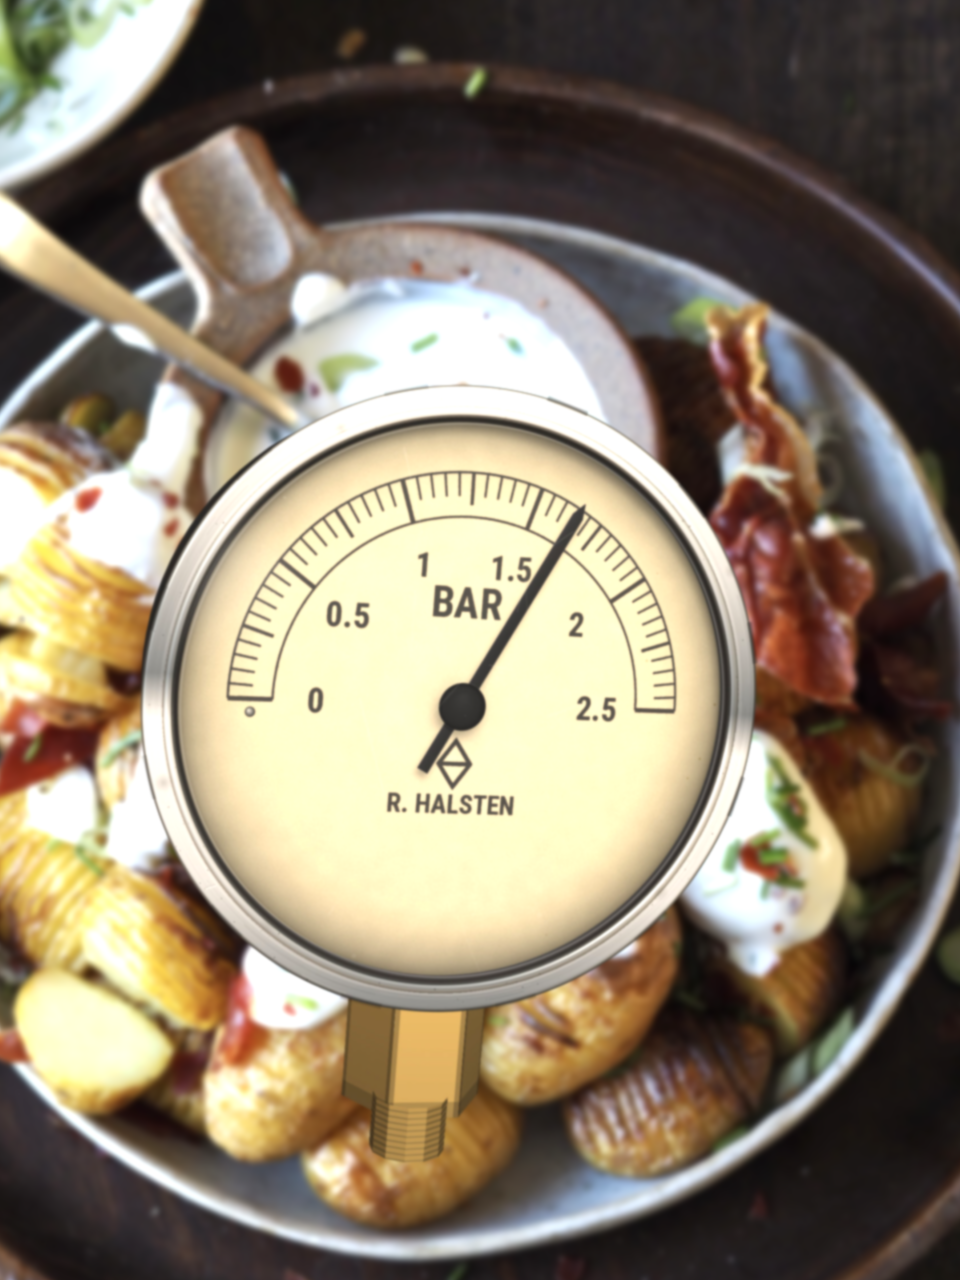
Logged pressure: 1.65 bar
